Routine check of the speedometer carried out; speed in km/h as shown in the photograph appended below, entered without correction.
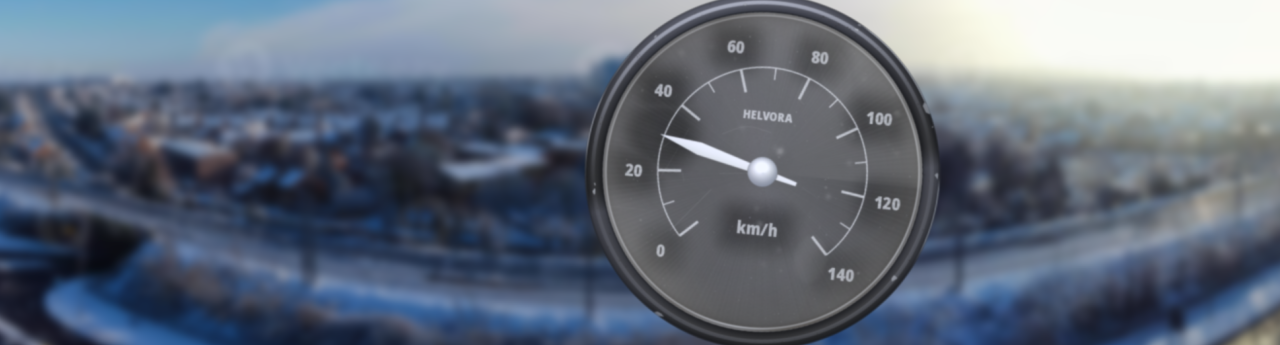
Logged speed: 30 km/h
